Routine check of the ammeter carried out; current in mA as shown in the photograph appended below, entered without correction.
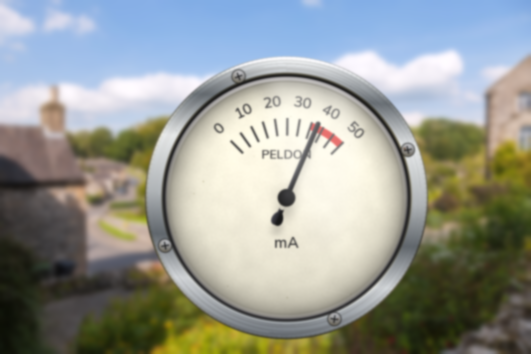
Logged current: 37.5 mA
